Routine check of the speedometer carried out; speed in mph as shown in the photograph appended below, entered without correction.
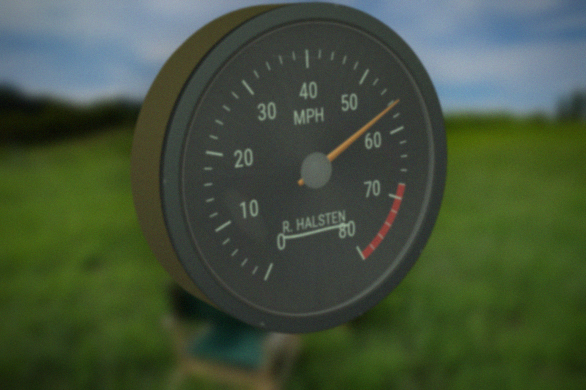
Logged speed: 56 mph
